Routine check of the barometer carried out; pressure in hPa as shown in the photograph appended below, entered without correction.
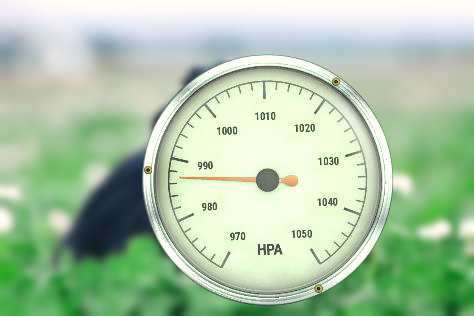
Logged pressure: 987 hPa
